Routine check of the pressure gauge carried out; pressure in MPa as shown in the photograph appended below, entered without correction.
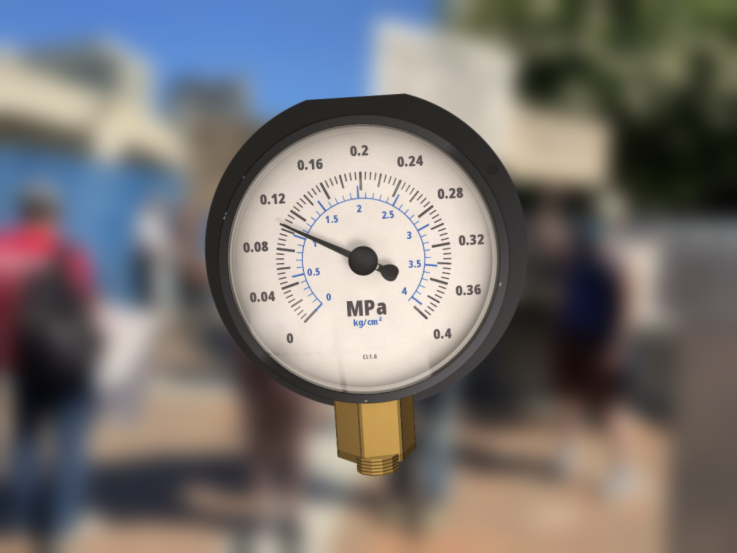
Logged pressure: 0.105 MPa
